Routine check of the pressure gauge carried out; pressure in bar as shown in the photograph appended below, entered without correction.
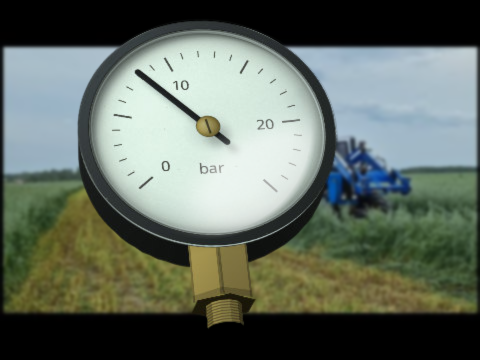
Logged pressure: 8 bar
